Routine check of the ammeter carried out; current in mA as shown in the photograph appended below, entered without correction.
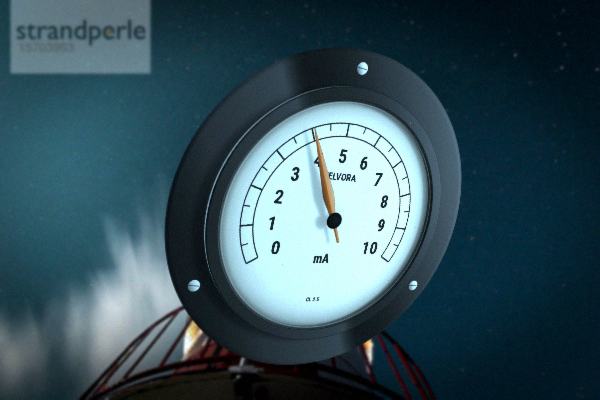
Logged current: 4 mA
